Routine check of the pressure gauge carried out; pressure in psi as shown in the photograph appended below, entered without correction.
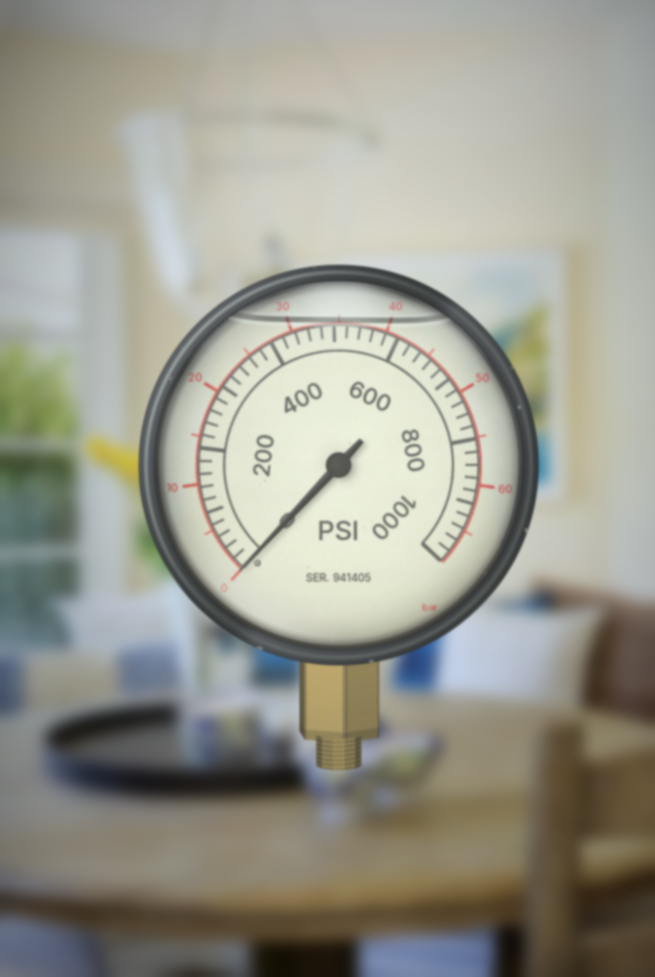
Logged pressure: 0 psi
